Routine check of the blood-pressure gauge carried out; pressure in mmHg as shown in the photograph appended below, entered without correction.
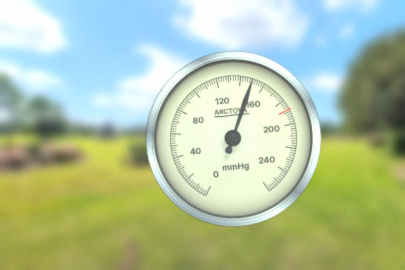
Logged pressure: 150 mmHg
